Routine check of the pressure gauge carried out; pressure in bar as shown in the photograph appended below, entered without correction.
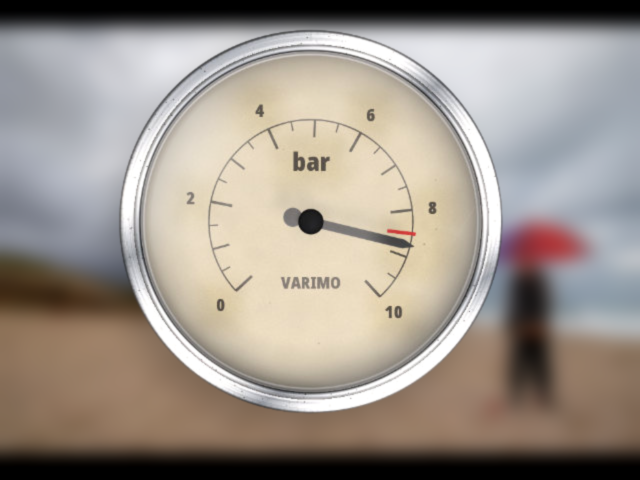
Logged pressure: 8.75 bar
